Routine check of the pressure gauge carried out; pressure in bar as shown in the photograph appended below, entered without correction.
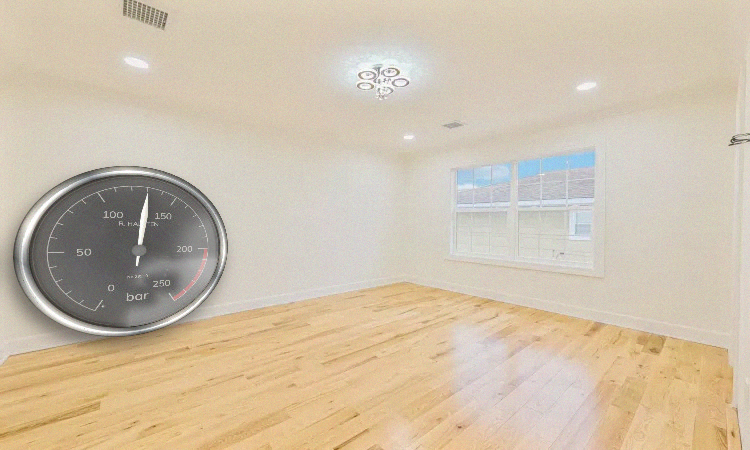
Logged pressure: 130 bar
